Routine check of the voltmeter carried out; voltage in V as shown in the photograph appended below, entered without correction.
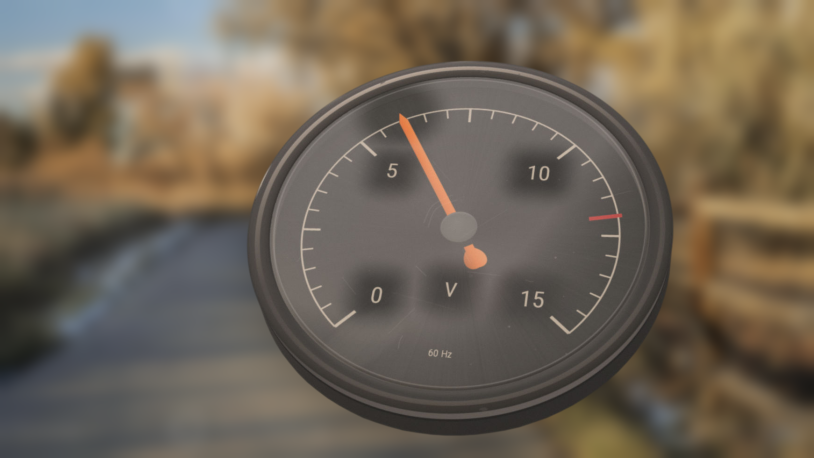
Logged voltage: 6 V
